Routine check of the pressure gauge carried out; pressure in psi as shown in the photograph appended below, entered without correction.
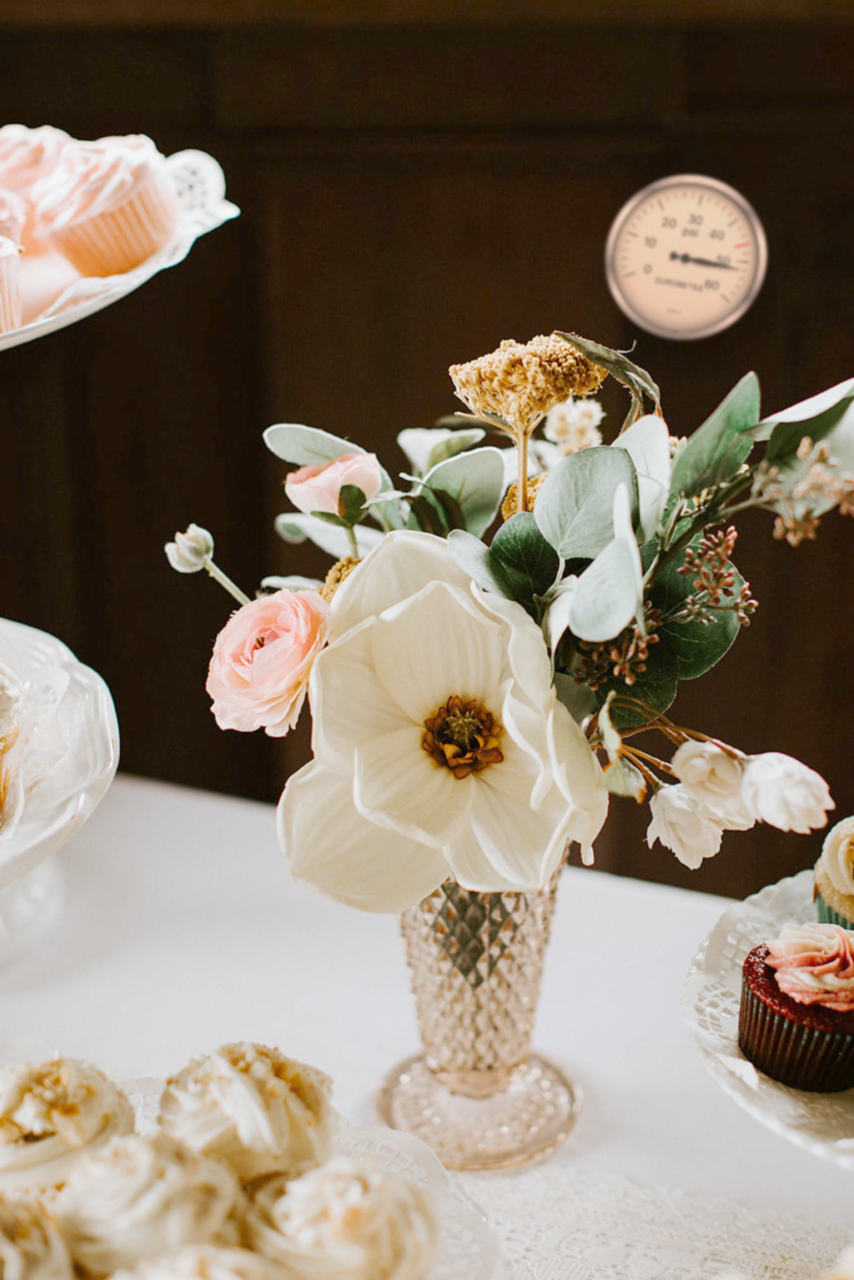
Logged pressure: 52 psi
